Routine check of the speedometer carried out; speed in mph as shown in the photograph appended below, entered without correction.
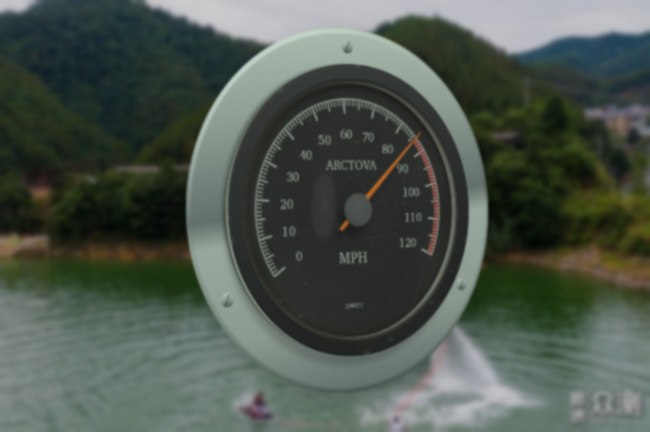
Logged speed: 85 mph
